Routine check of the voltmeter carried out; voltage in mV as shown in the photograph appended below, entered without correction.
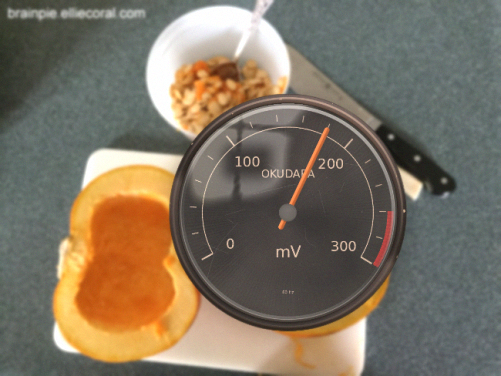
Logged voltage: 180 mV
